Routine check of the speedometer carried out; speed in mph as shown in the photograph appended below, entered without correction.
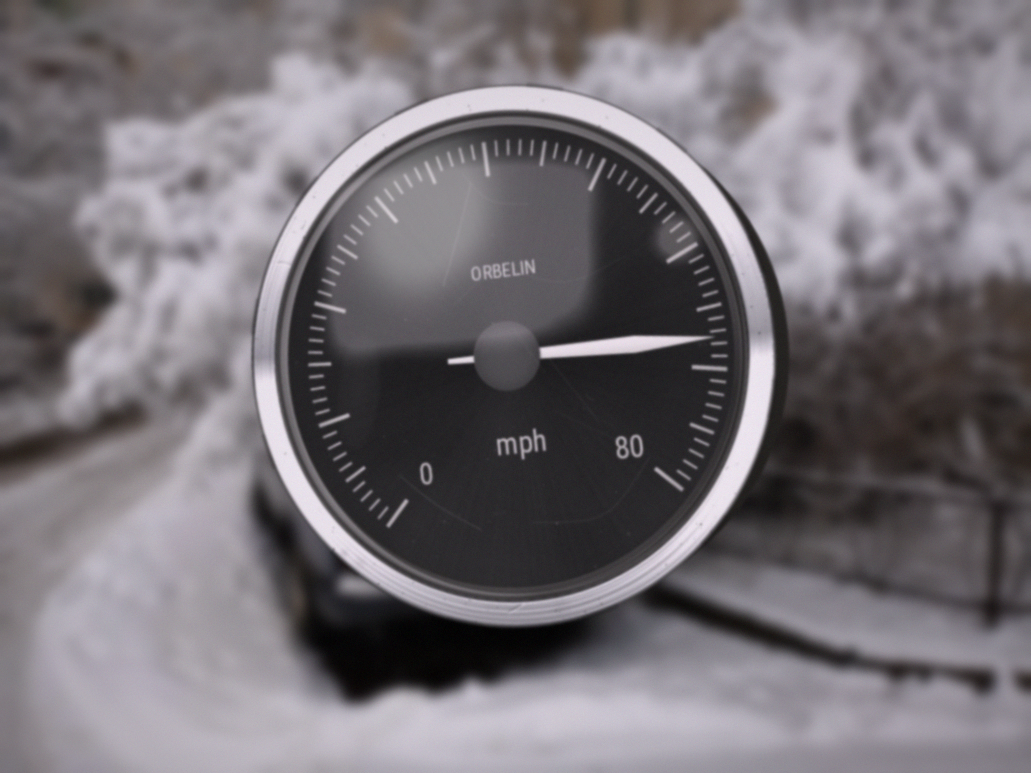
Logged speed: 67.5 mph
